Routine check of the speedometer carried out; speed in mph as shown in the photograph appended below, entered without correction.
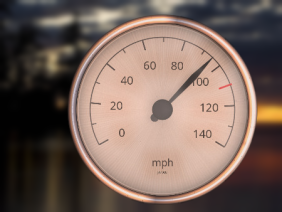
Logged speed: 95 mph
